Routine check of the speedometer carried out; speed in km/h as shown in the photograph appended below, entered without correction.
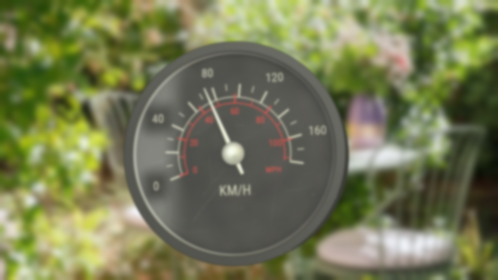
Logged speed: 75 km/h
